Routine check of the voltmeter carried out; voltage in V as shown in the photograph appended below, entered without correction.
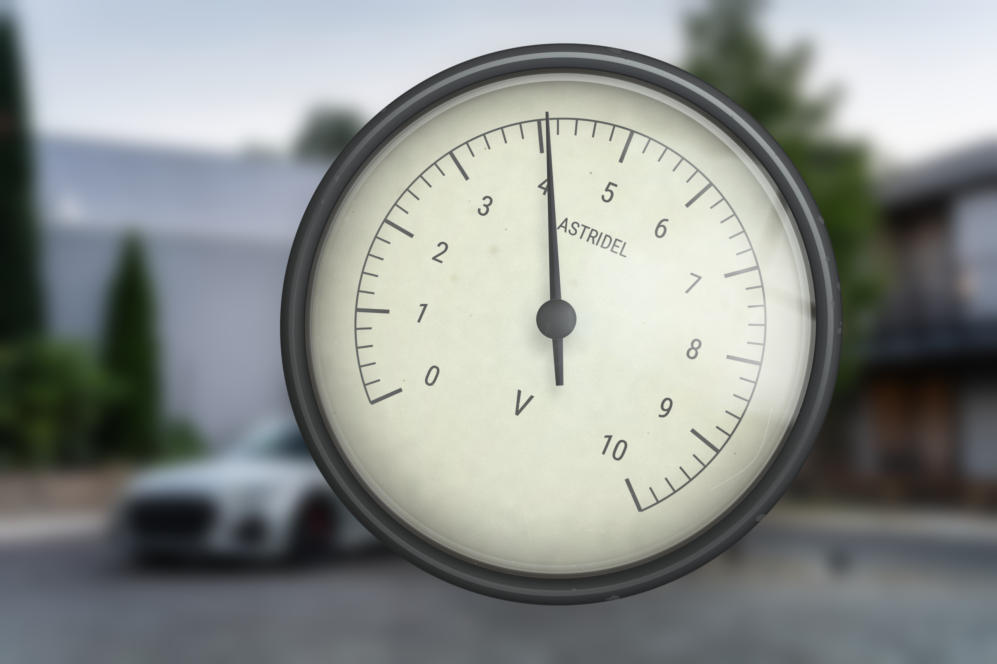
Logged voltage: 4.1 V
